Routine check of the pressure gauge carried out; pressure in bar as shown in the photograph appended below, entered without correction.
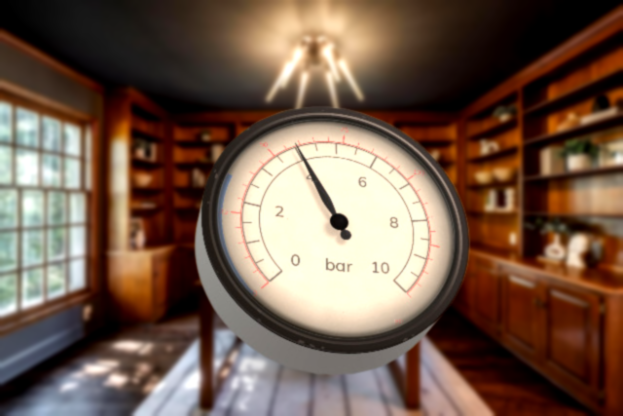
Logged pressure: 4 bar
